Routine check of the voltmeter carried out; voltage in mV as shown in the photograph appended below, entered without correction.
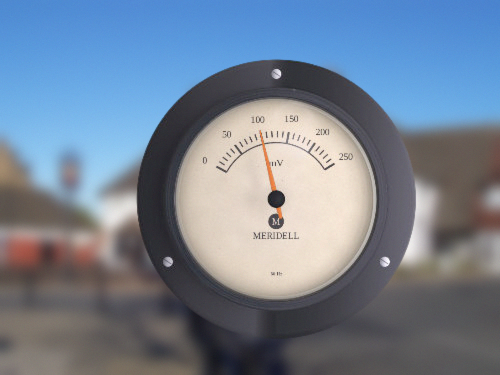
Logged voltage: 100 mV
